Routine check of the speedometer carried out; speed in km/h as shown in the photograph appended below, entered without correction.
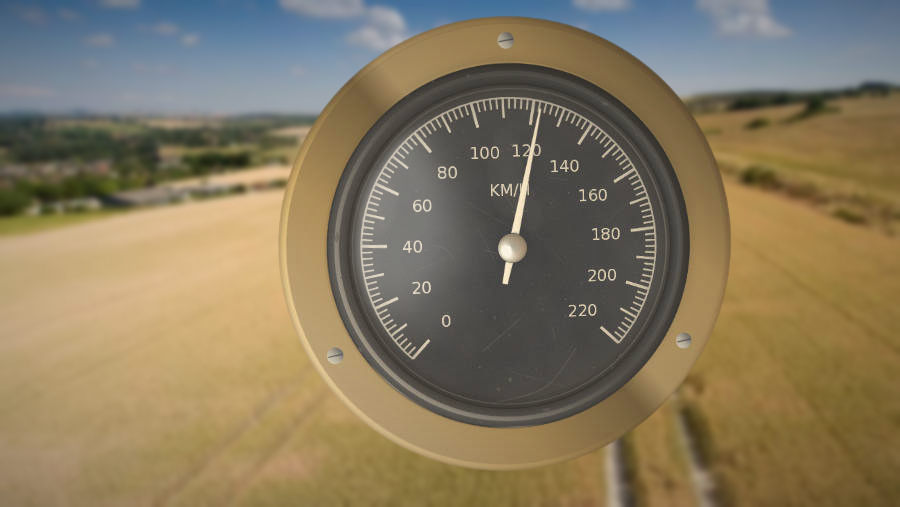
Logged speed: 122 km/h
